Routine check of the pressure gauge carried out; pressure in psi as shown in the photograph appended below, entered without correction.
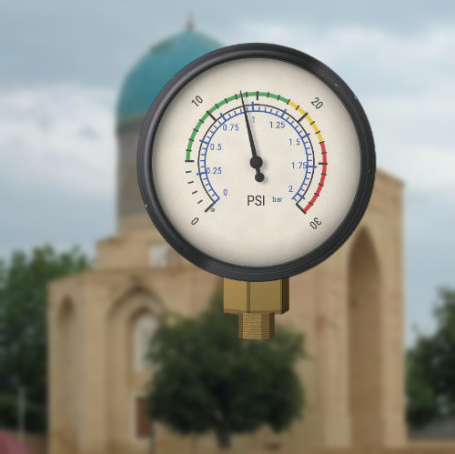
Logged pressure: 13.5 psi
